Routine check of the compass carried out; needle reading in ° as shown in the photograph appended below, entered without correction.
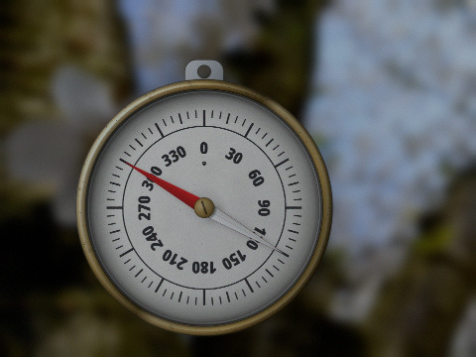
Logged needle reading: 300 °
